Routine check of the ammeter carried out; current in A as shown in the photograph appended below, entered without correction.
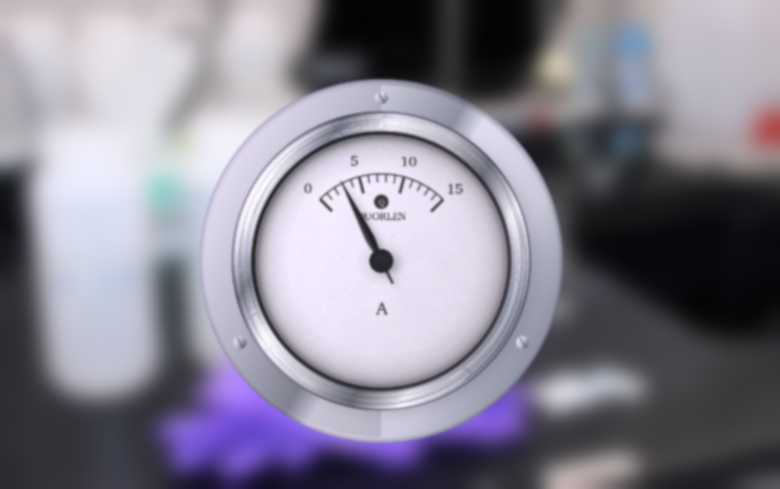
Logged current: 3 A
